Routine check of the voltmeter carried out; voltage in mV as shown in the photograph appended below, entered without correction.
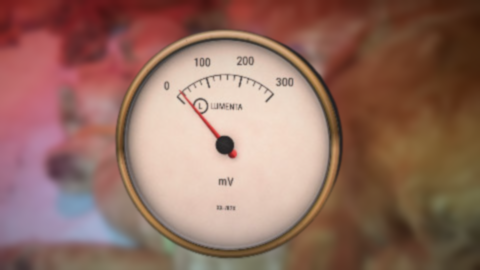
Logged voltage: 20 mV
